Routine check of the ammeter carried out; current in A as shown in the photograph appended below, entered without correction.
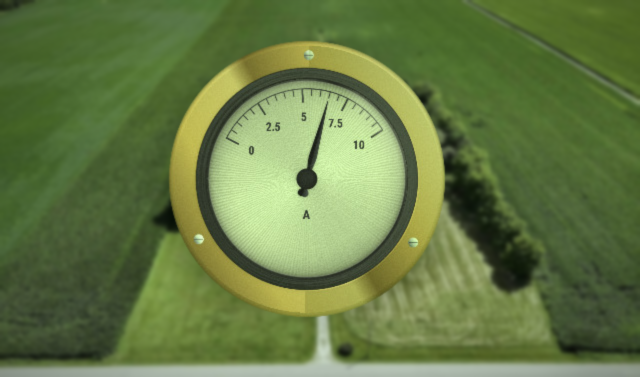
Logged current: 6.5 A
